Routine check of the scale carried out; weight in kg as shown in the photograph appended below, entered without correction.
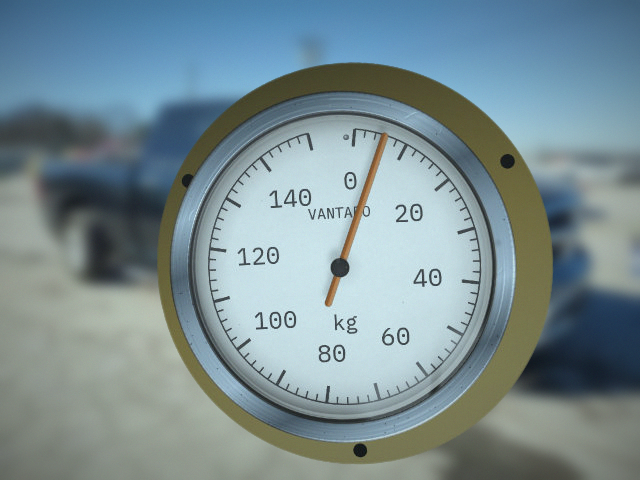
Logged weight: 6 kg
